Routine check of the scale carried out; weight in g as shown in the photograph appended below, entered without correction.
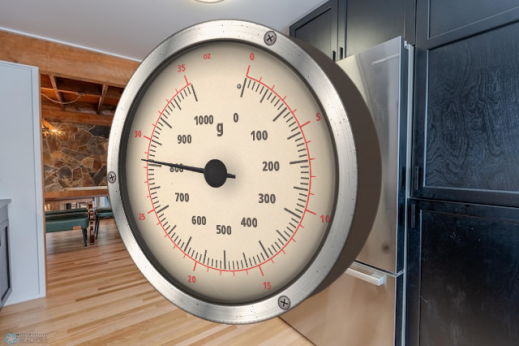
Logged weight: 810 g
